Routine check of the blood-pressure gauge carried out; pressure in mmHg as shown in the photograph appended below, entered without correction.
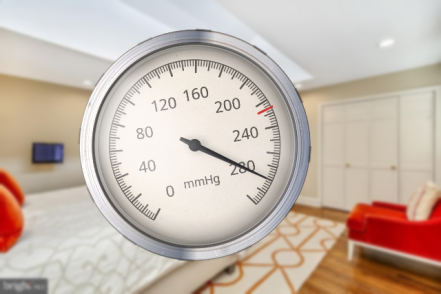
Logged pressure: 280 mmHg
